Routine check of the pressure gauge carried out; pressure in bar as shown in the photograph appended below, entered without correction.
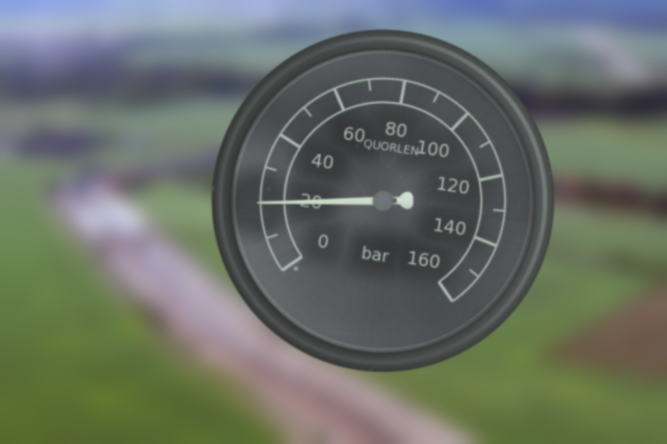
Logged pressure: 20 bar
